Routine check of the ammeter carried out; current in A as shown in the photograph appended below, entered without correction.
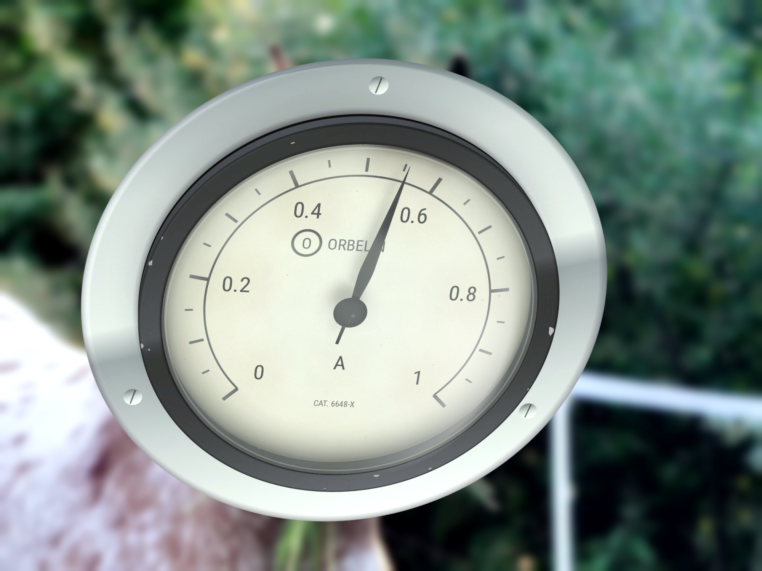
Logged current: 0.55 A
